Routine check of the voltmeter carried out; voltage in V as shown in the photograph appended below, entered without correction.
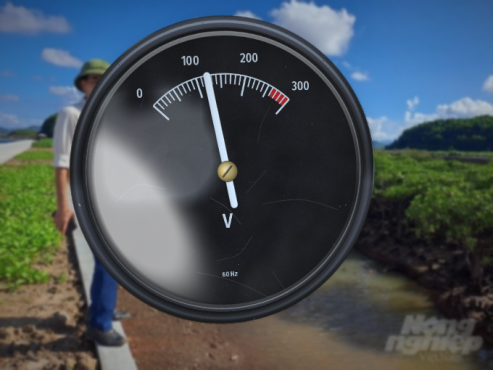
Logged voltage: 120 V
